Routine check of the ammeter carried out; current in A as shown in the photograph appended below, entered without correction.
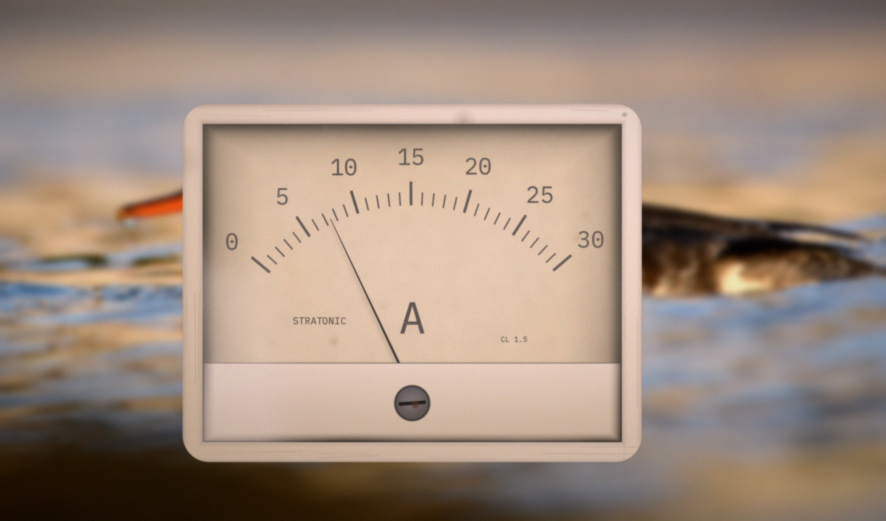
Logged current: 7.5 A
